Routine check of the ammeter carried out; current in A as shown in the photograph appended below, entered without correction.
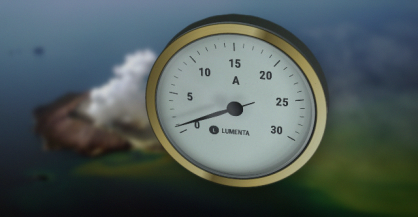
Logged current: 1 A
